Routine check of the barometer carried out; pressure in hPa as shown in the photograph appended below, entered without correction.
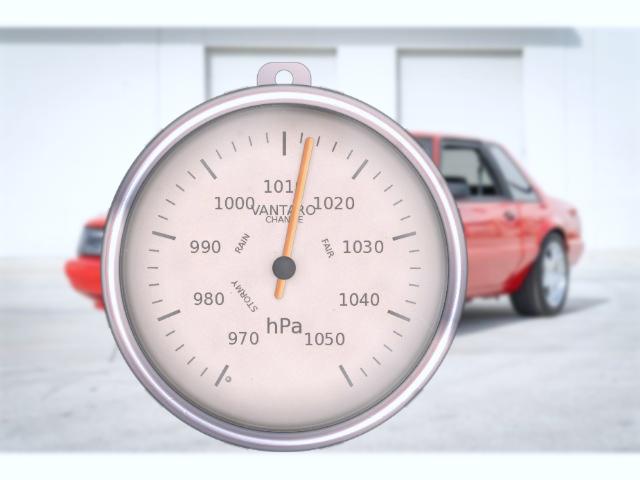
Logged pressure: 1013 hPa
